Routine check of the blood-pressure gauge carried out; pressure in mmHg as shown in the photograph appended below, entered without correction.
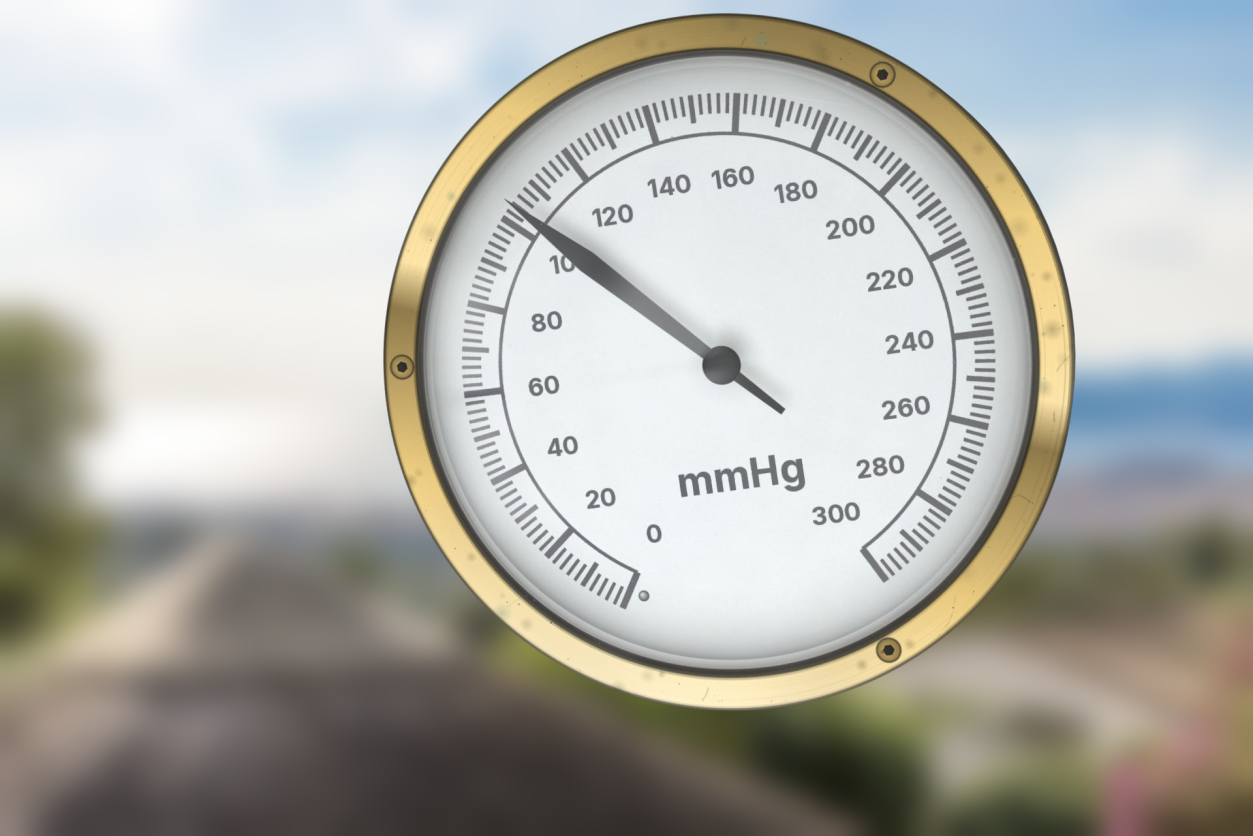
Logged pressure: 104 mmHg
